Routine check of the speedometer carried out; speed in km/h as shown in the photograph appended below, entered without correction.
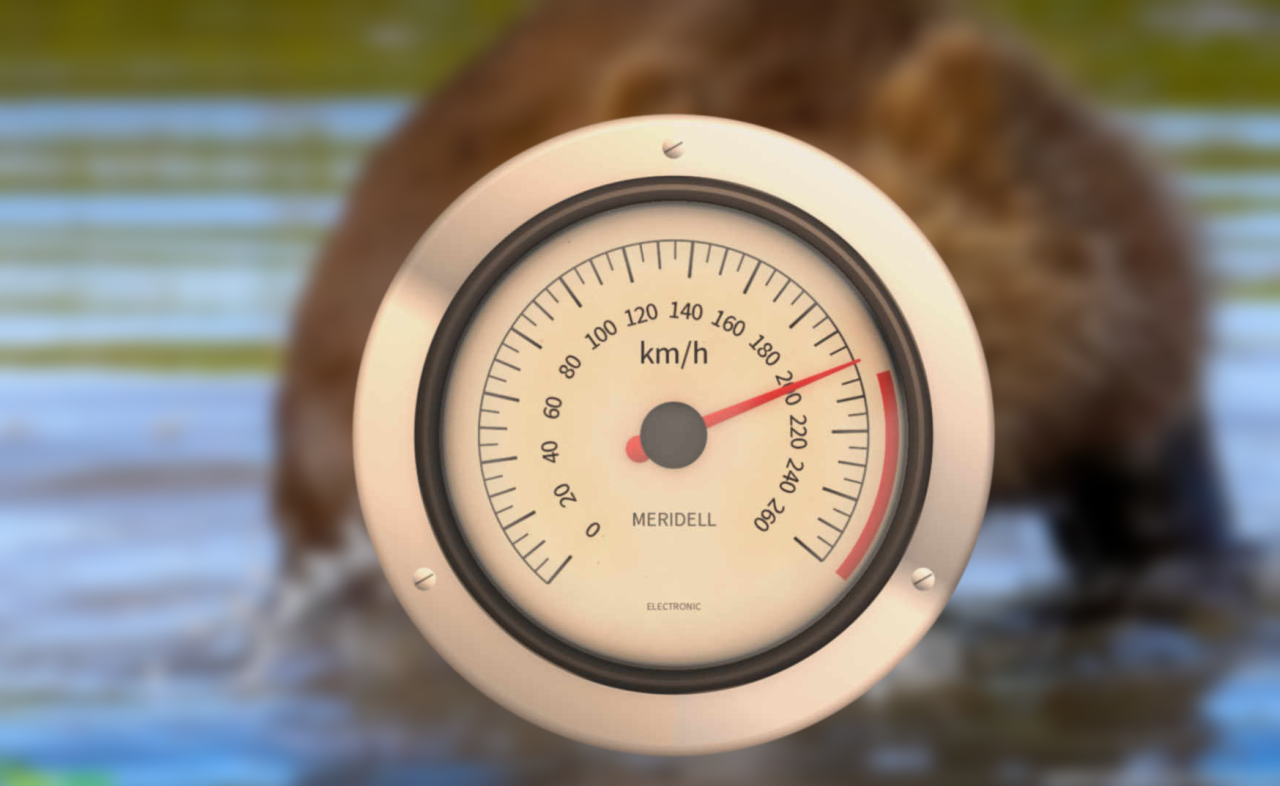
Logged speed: 200 km/h
